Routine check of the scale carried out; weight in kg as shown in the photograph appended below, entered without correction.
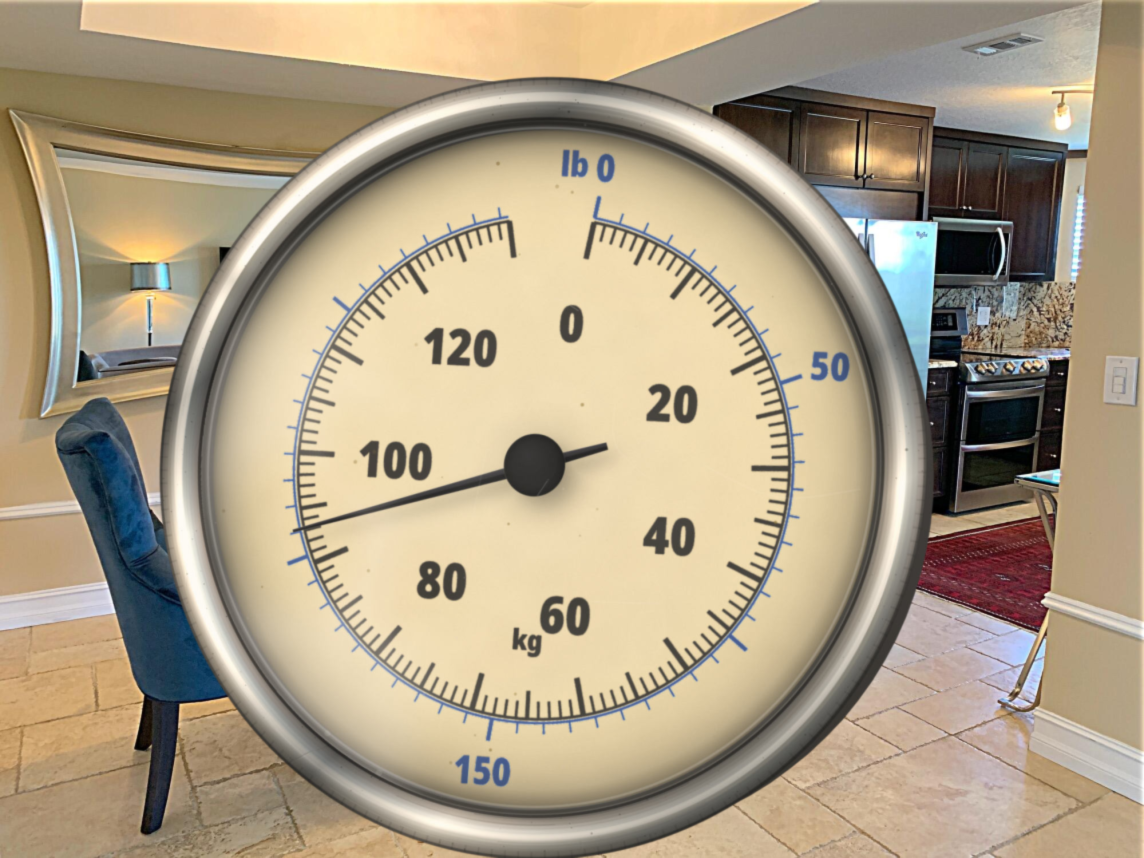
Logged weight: 93 kg
